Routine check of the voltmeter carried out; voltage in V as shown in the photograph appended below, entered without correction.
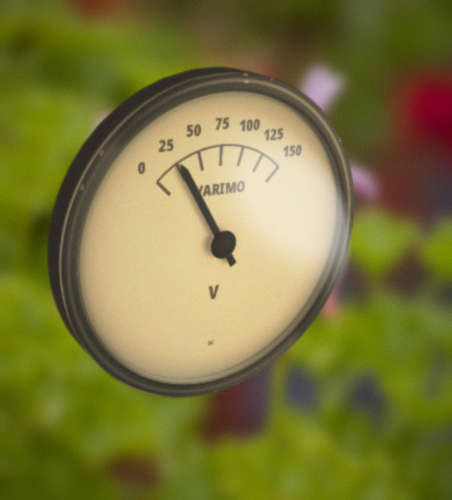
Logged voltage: 25 V
